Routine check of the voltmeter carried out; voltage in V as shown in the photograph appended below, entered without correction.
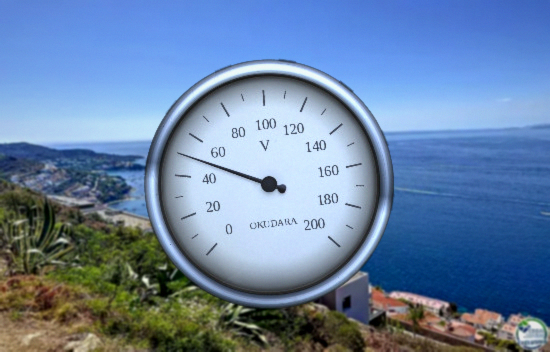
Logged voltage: 50 V
